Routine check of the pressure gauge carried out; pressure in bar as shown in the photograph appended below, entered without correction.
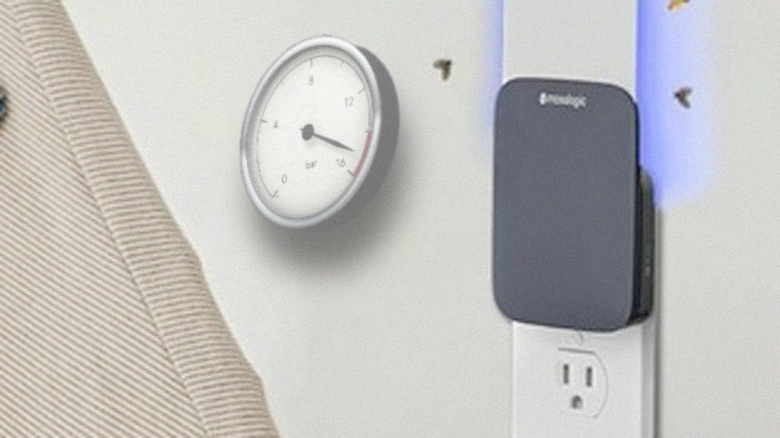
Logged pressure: 15 bar
